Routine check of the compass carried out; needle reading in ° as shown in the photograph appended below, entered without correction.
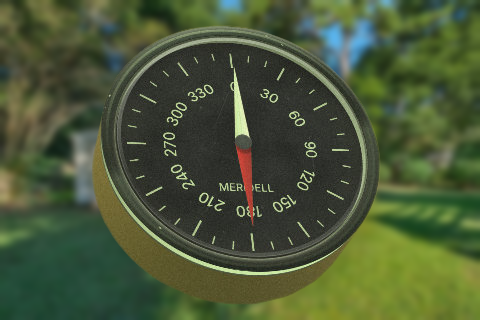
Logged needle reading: 180 °
